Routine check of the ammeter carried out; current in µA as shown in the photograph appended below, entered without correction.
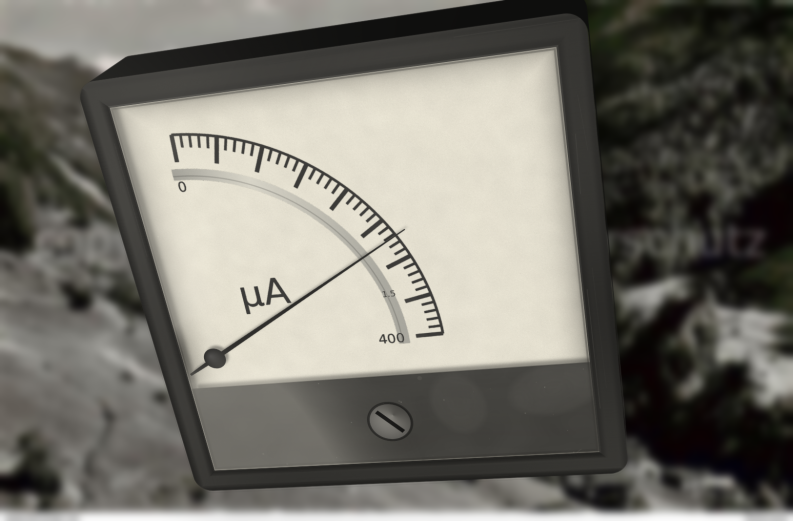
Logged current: 270 µA
